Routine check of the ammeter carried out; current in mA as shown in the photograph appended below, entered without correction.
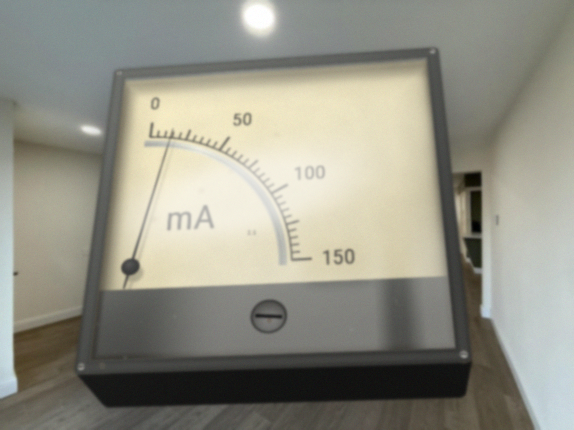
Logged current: 15 mA
